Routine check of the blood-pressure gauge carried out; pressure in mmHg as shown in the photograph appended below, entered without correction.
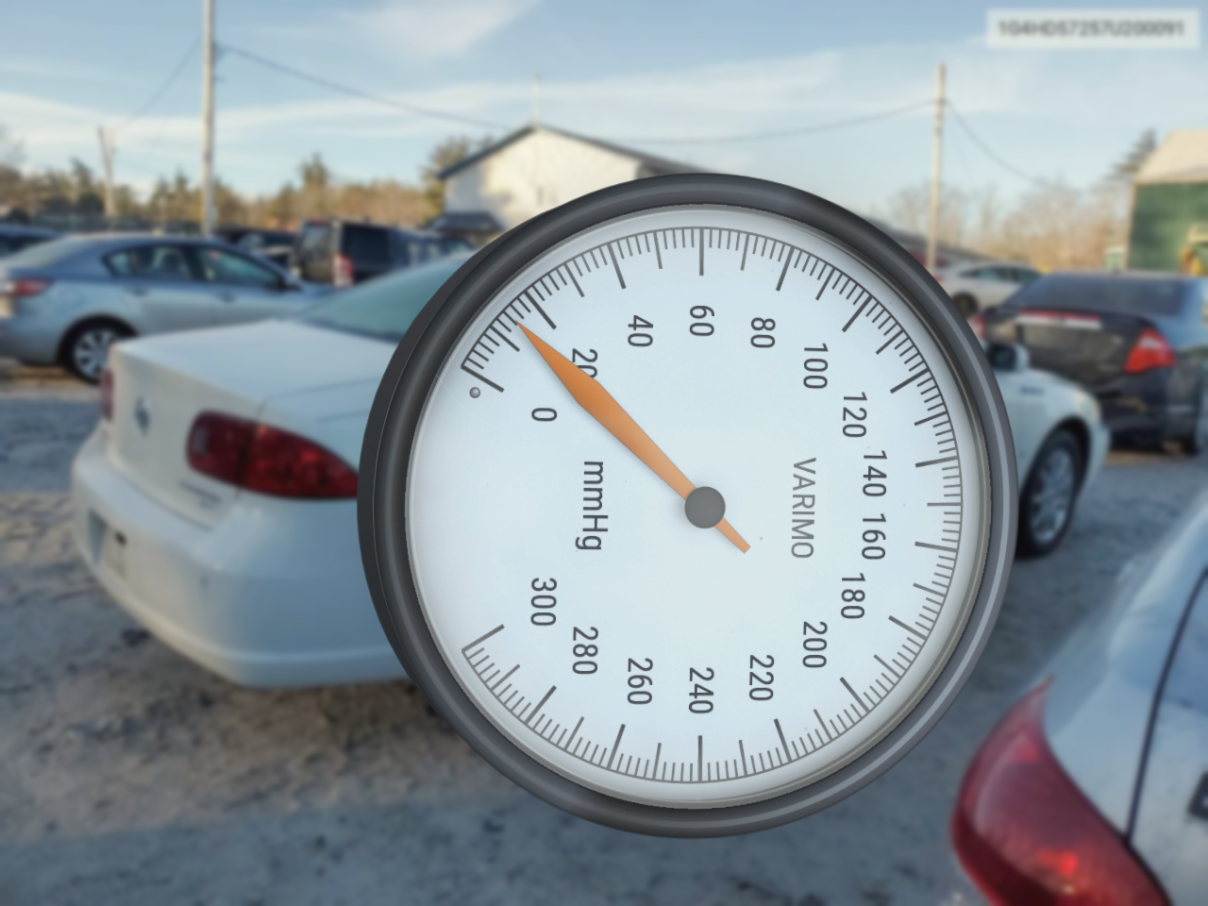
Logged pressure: 14 mmHg
